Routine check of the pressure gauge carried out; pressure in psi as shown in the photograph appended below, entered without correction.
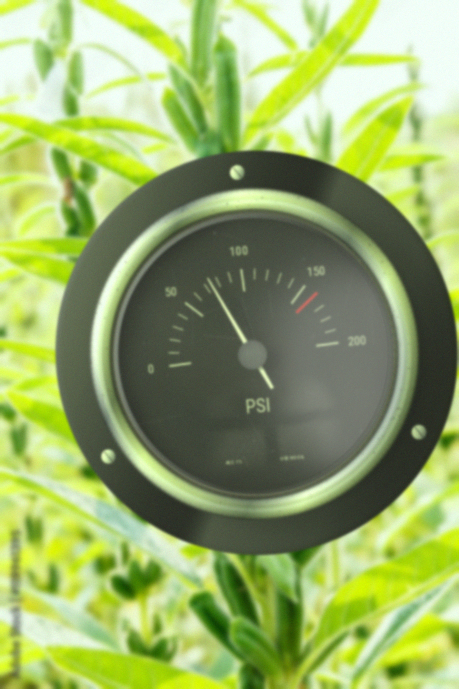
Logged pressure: 75 psi
